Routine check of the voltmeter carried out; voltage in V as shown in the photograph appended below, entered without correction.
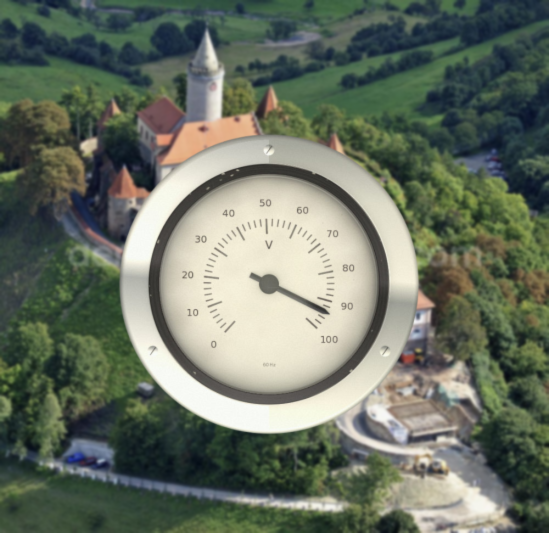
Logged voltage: 94 V
